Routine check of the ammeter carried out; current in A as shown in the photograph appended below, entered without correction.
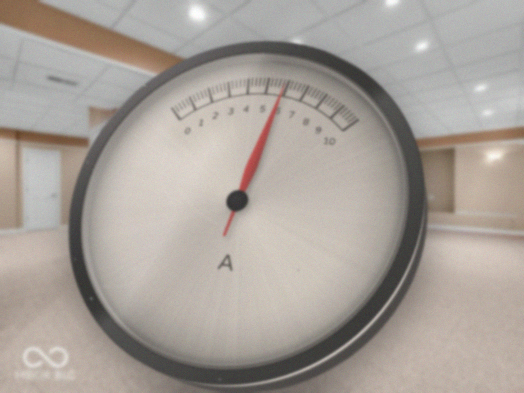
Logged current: 6 A
